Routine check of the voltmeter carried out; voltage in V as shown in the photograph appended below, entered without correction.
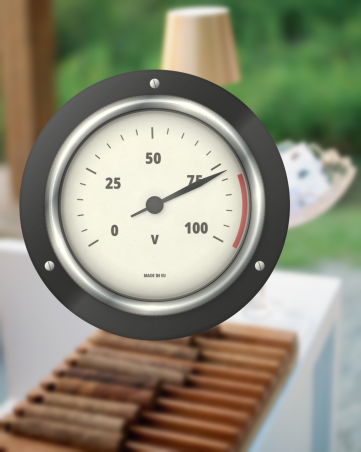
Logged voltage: 77.5 V
